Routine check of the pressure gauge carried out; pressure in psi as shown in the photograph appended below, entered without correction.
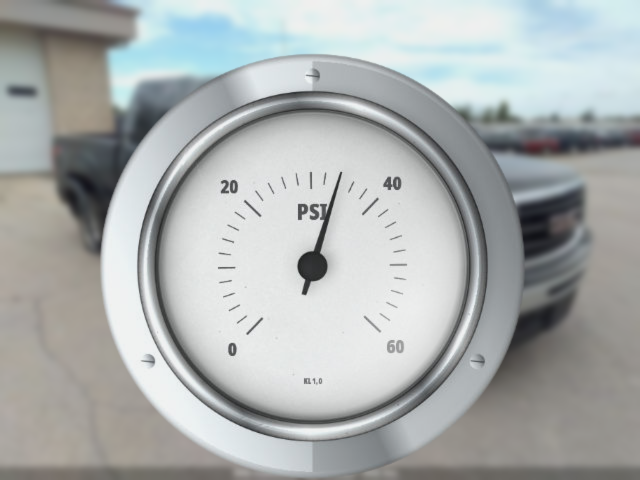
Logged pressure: 34 psi
